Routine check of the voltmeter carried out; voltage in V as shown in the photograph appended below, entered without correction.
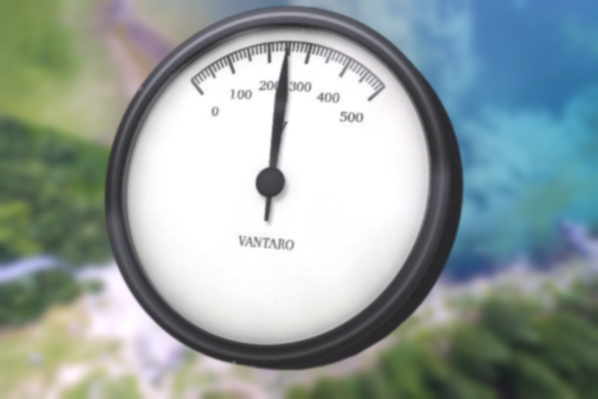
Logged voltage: 250 V
